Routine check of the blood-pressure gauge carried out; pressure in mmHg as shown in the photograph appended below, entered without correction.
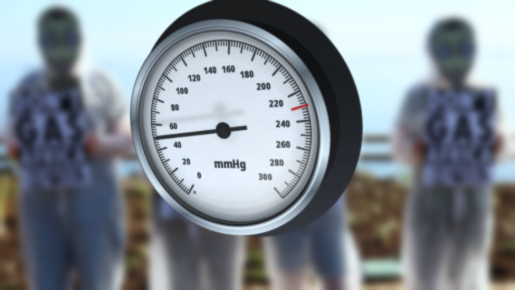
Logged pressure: 50 mmHg
